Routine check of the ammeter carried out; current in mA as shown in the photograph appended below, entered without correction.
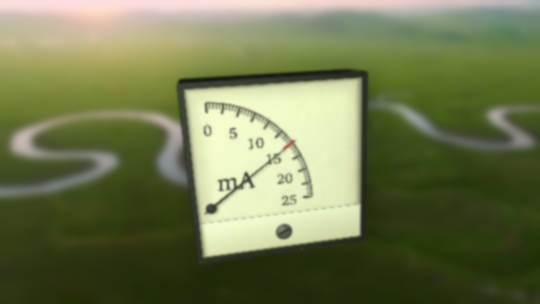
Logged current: 15 mA
